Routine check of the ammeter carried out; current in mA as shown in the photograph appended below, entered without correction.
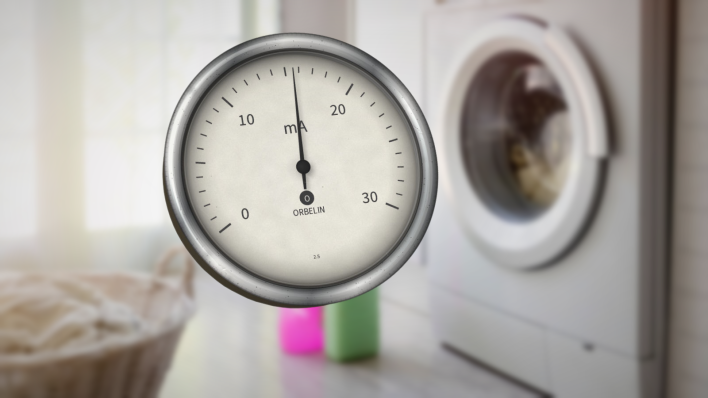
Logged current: 15.5 mA
